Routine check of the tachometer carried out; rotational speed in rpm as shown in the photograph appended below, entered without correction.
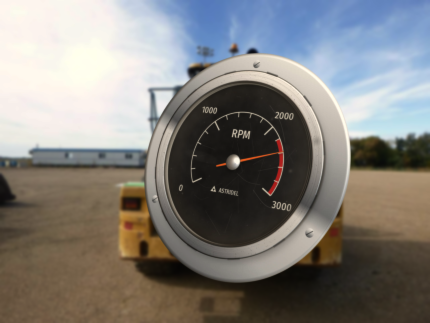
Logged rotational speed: 2400 rpm
